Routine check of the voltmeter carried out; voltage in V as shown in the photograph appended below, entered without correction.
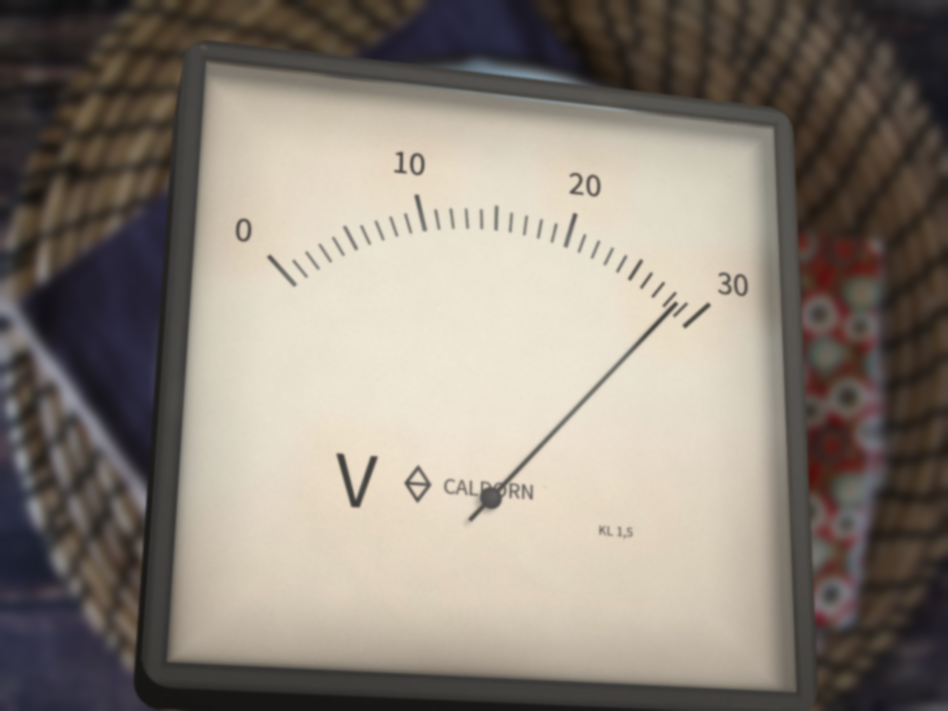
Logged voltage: 28.5 V
